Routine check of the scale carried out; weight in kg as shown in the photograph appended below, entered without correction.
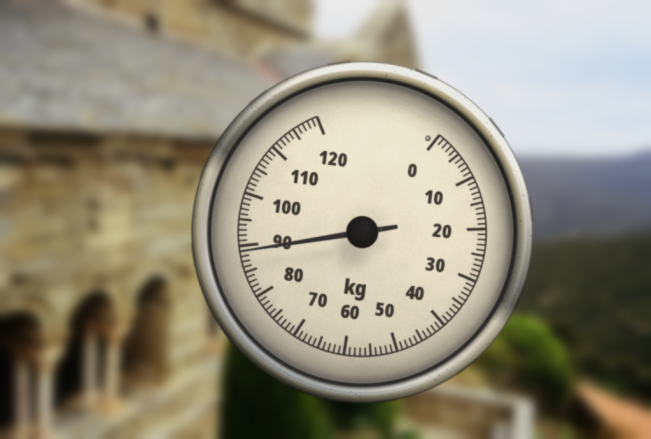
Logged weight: 89 kg
